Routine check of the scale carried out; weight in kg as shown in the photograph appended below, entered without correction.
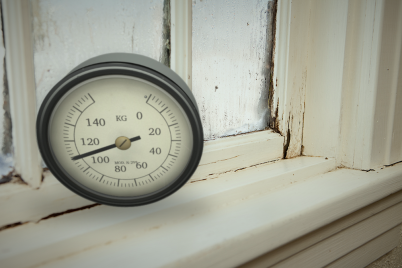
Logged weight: 110 kg
